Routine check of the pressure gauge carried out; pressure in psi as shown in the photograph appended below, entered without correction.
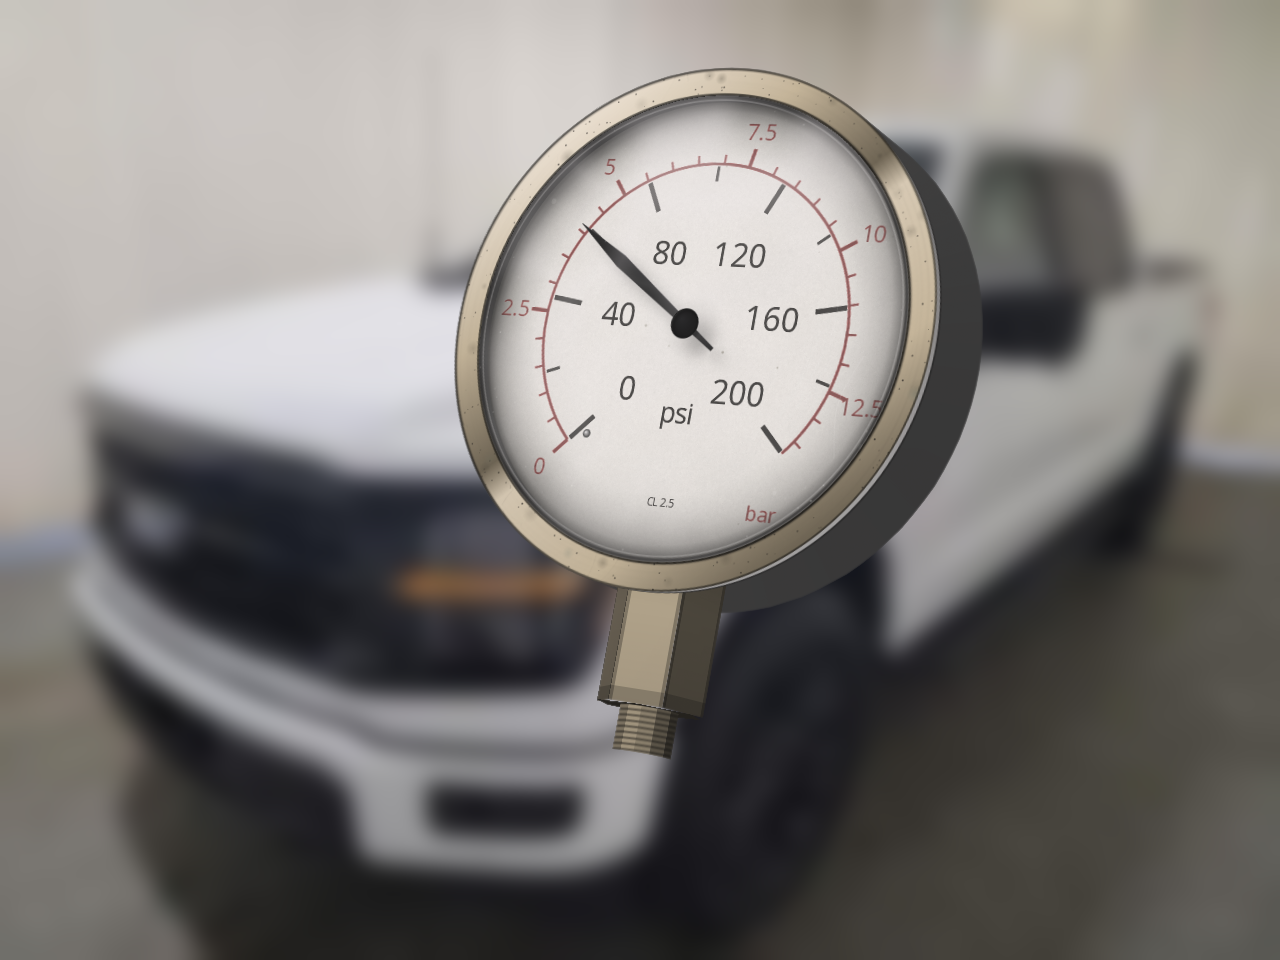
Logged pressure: 60 psi
